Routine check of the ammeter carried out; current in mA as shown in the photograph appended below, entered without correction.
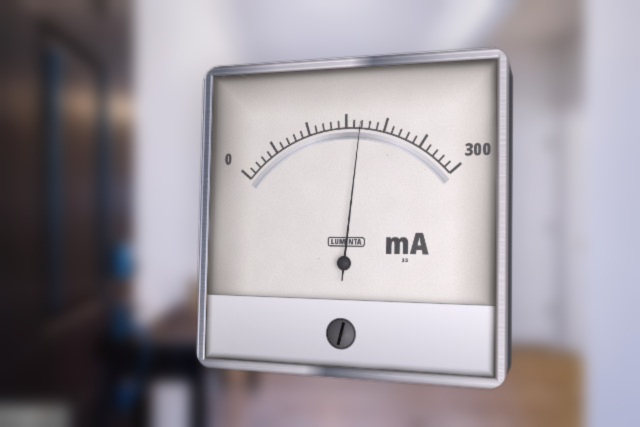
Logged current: 170 mA
